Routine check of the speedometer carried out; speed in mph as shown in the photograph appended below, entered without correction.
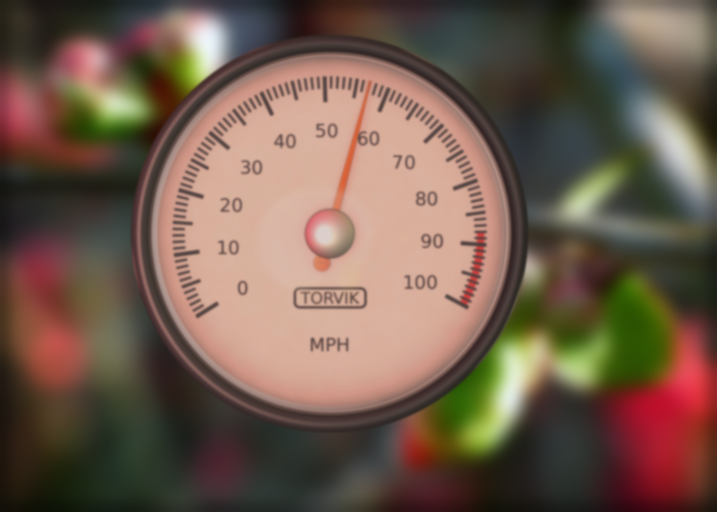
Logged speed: 57 mph
